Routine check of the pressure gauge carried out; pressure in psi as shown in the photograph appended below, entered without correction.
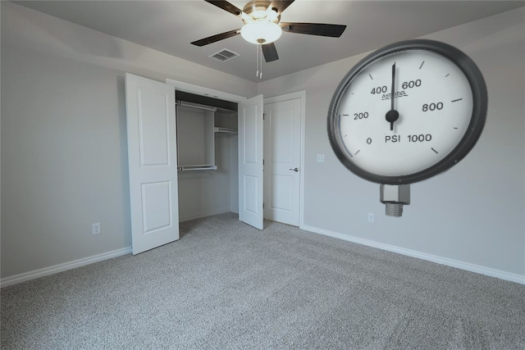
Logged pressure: 500 psi
